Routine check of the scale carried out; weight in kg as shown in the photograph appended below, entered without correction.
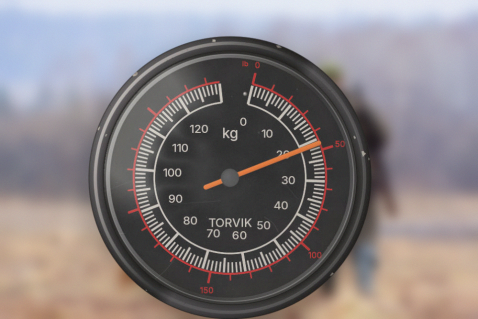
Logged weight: 21 kg
